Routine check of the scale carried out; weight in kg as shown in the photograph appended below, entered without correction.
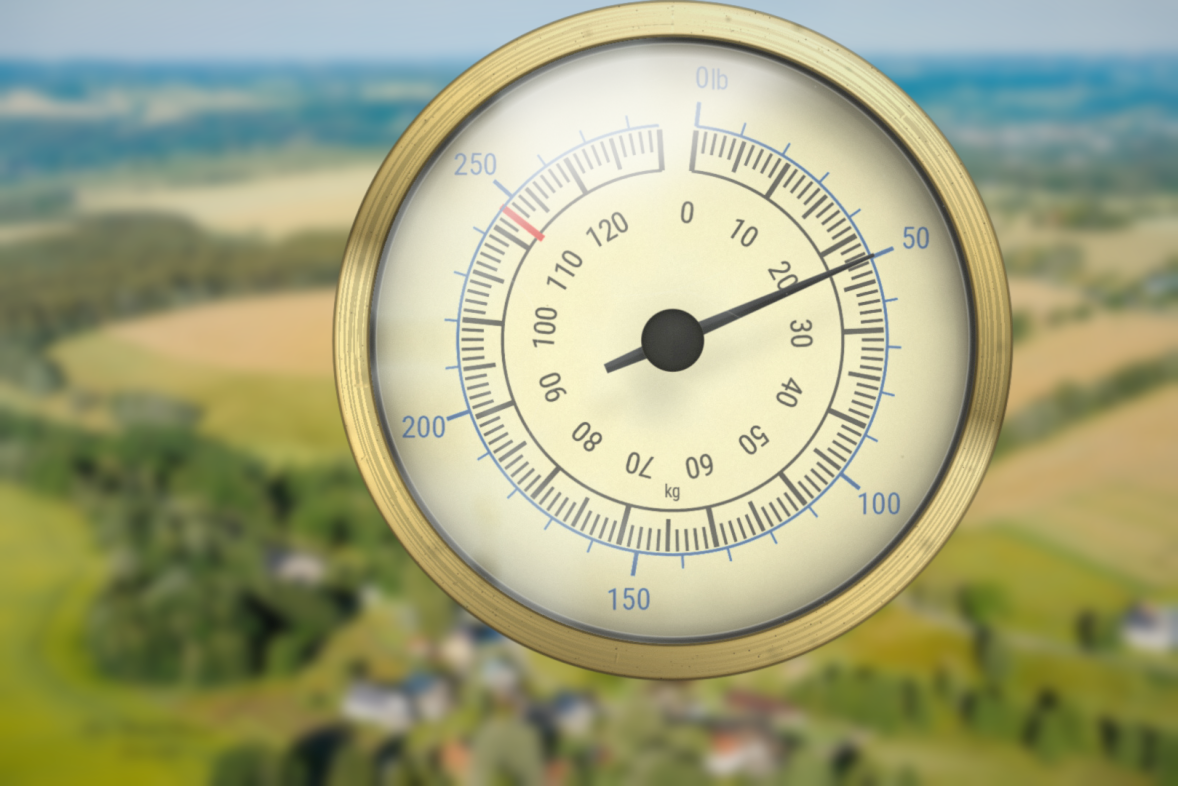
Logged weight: 22.5 kg
